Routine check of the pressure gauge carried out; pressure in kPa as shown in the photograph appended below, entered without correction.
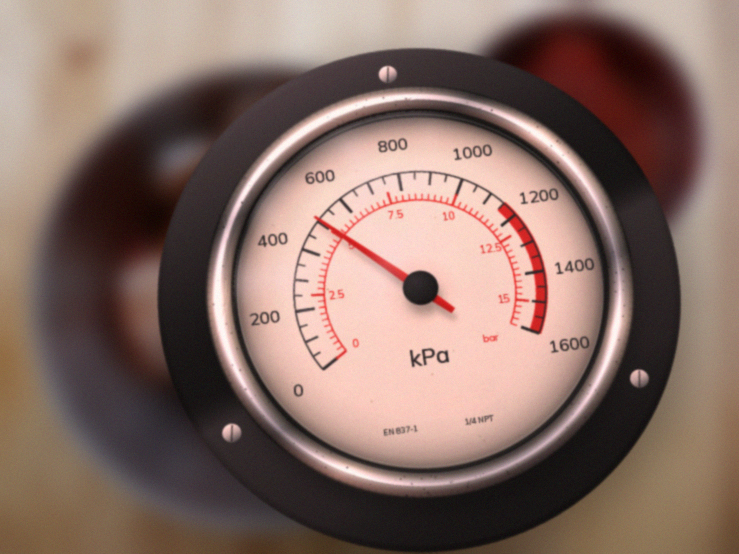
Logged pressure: 500 kPa
